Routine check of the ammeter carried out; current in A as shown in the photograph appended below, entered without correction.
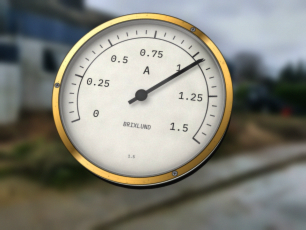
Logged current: 1.05 A
